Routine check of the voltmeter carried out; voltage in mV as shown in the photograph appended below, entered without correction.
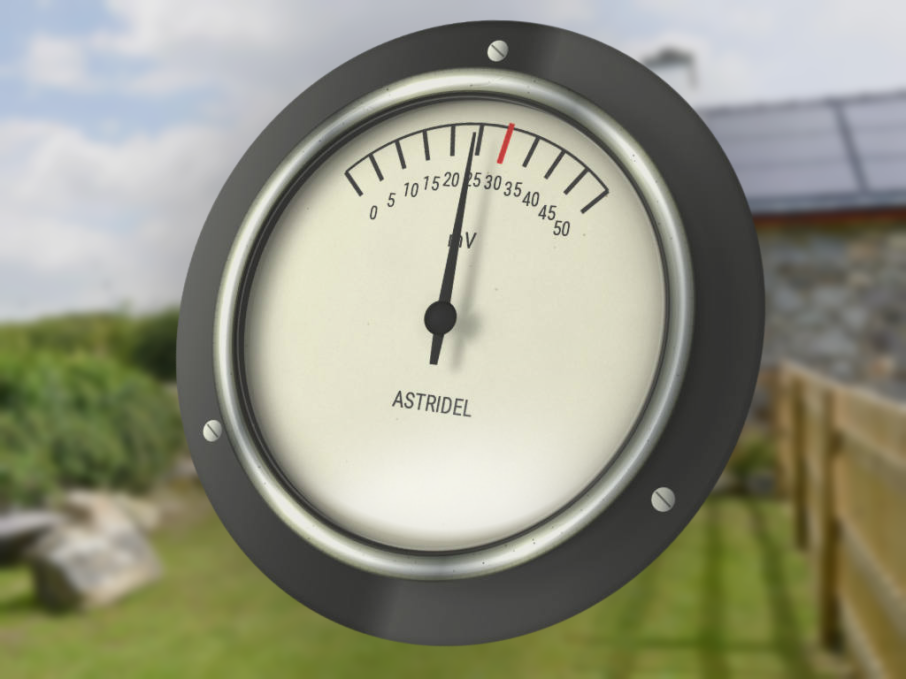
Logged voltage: 25 mV
